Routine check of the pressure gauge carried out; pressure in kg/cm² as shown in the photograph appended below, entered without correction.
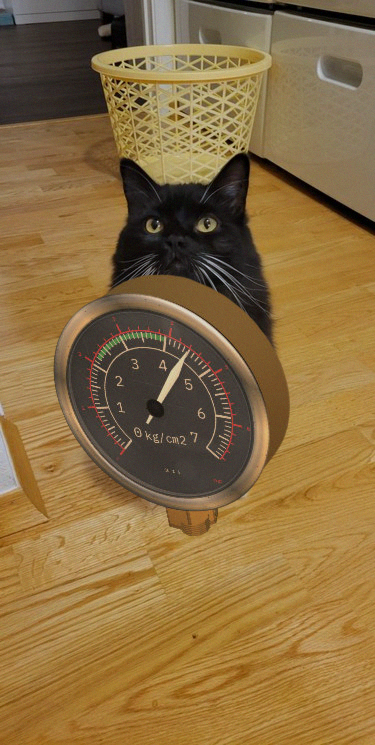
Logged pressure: 4.5 kg/cm²
